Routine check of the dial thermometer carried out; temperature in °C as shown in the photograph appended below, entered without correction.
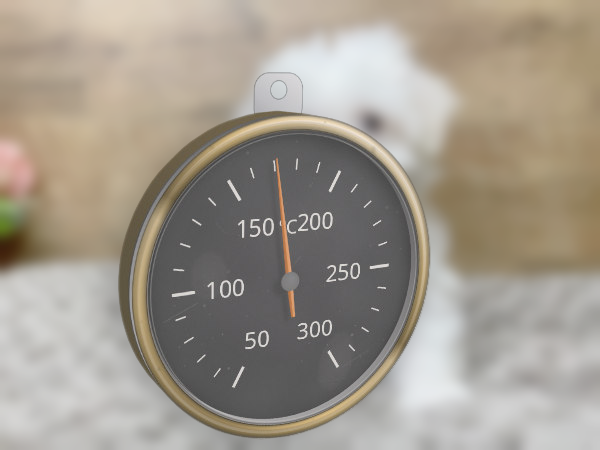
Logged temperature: 170 °C
